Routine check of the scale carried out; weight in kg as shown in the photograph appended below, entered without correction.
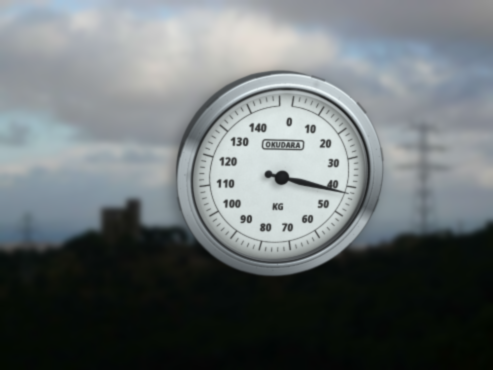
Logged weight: 42 kg
